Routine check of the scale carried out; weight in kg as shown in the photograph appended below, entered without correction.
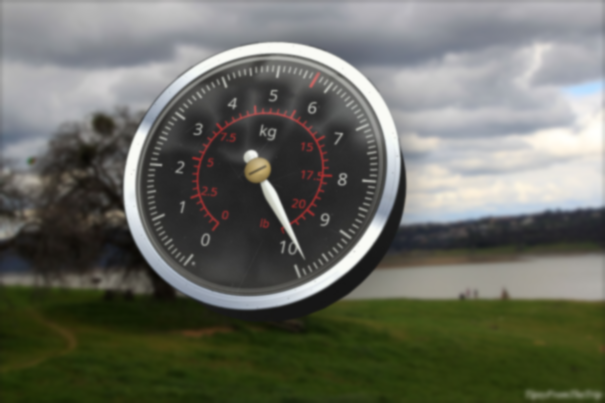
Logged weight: 9.8 kg
